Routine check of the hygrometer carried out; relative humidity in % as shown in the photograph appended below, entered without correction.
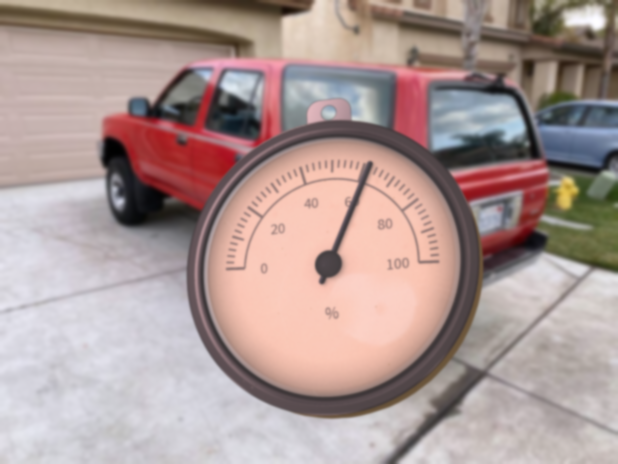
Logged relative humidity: 62 %
